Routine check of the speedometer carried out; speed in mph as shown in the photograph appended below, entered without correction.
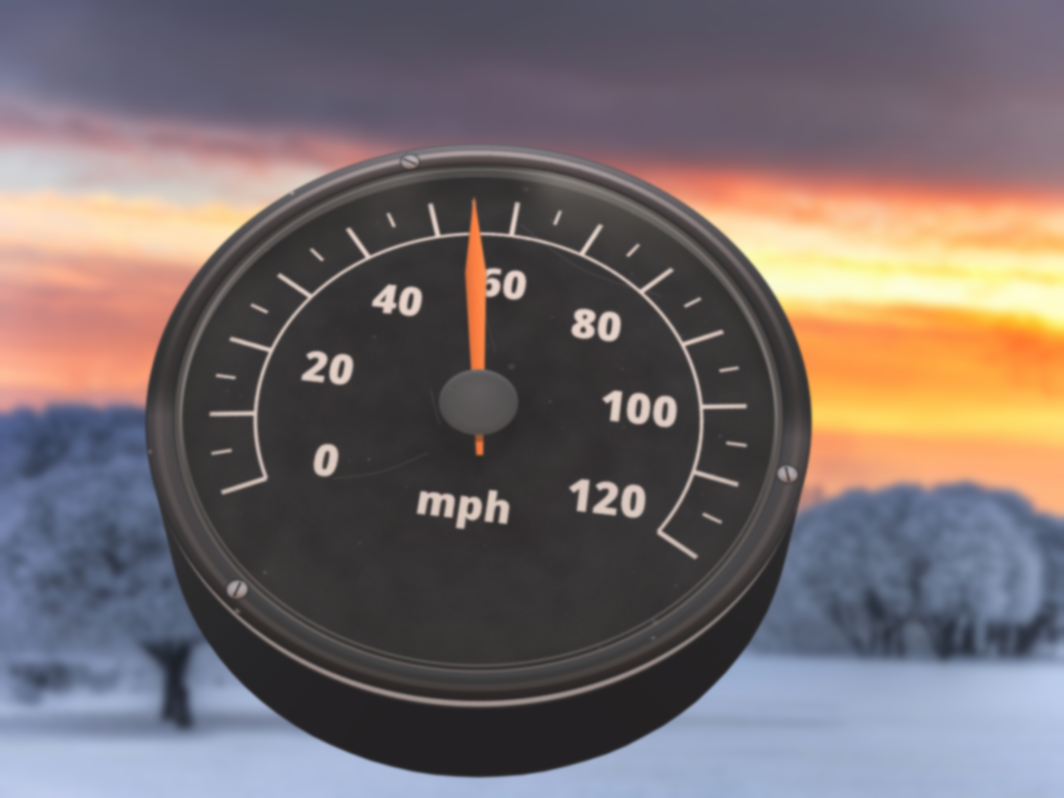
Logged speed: 55 mph
